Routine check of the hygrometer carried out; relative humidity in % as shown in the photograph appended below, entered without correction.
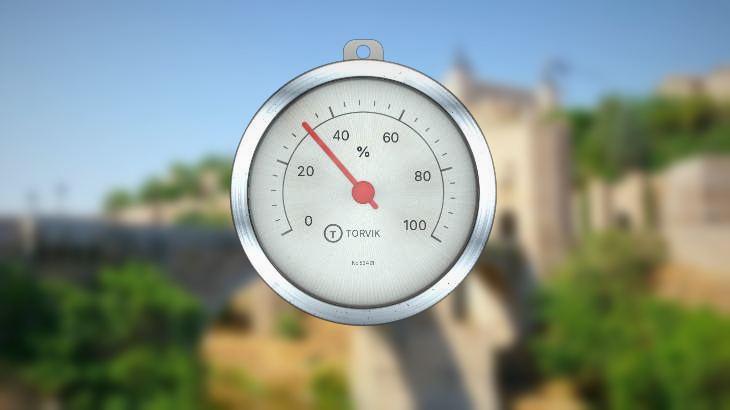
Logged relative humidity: 32 %
